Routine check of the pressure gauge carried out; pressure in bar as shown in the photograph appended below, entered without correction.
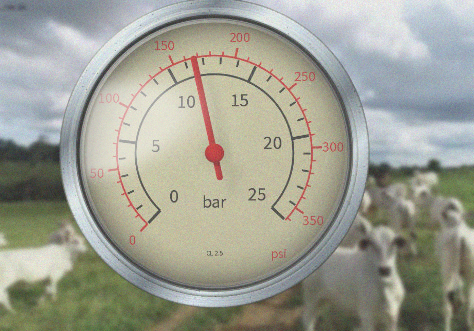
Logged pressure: 11.5 bar
